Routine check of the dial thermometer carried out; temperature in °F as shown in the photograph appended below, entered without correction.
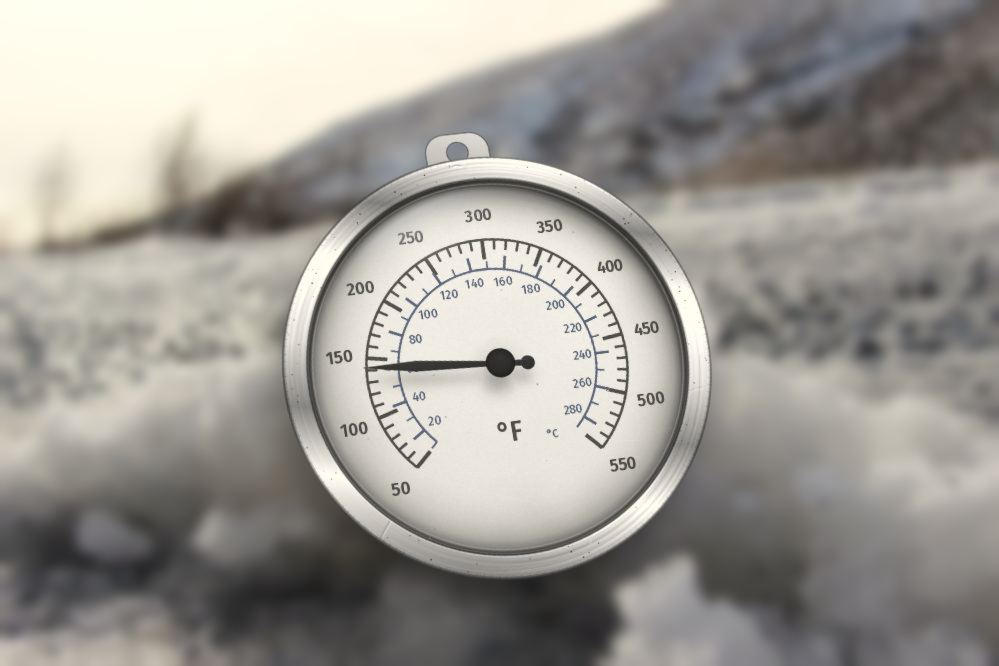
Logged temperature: 140 °F
